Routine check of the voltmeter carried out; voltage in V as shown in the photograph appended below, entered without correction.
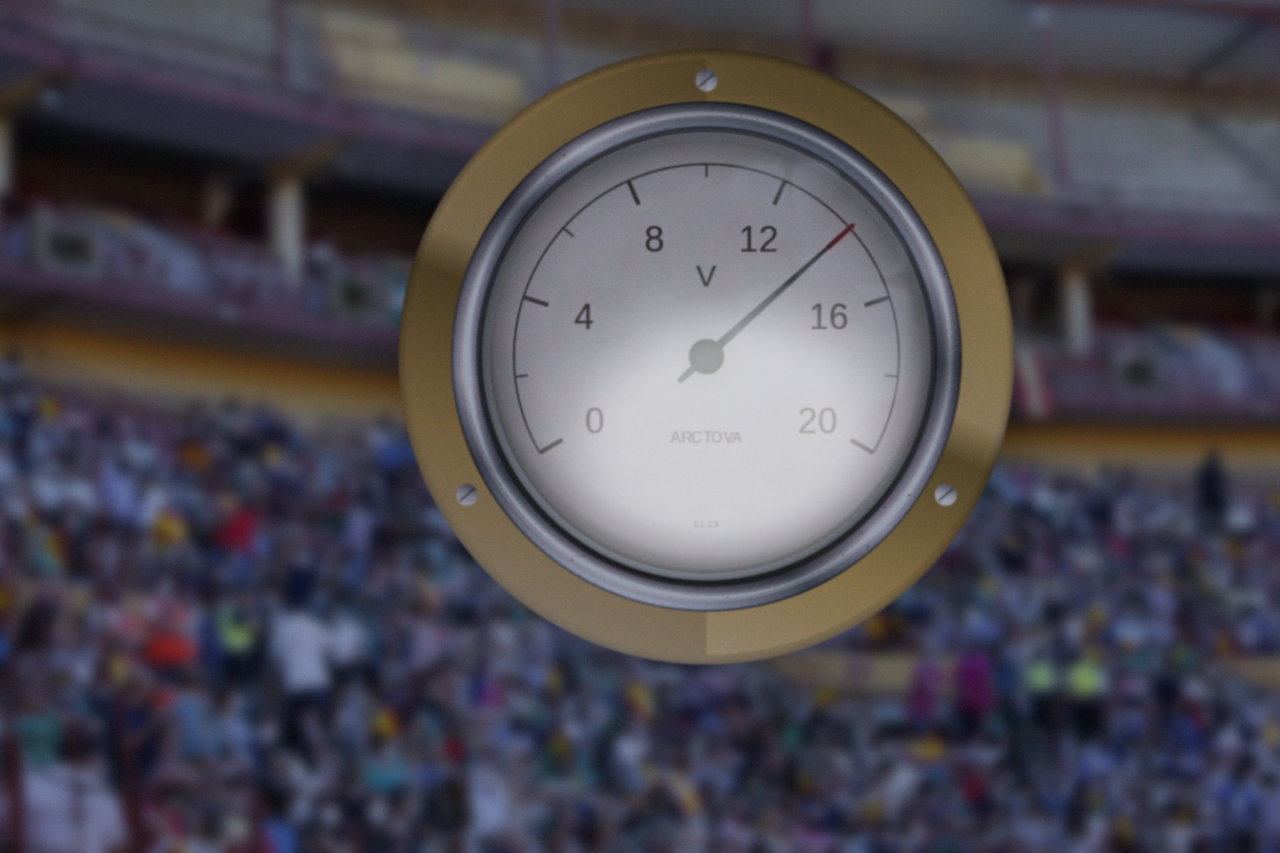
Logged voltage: 14 V
